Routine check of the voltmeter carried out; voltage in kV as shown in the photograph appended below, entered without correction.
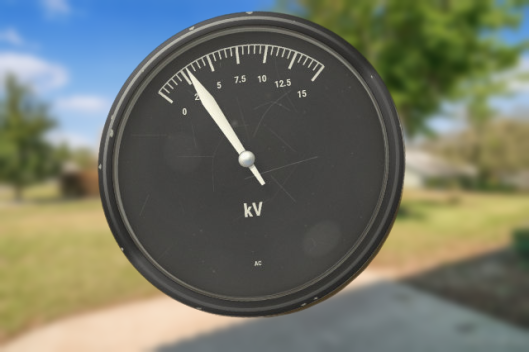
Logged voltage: 3 kV
